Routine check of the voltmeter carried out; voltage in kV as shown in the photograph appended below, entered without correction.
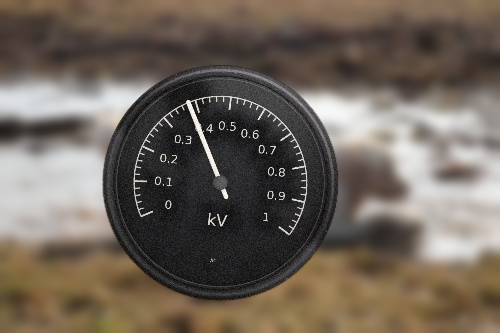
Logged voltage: 0.38 kV
